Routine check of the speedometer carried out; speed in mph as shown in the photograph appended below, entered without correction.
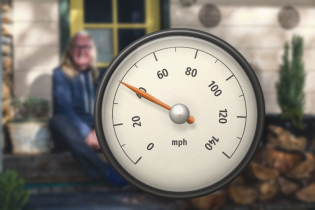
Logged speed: 40 mph
